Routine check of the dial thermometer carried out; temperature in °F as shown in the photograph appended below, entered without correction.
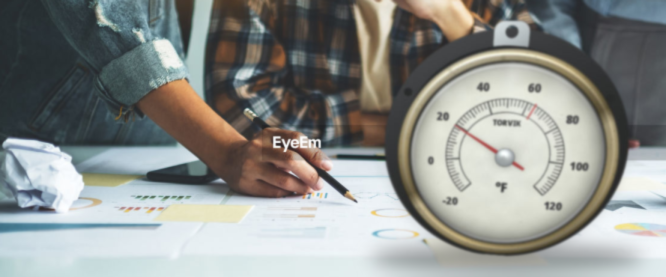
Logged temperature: 20 °F
